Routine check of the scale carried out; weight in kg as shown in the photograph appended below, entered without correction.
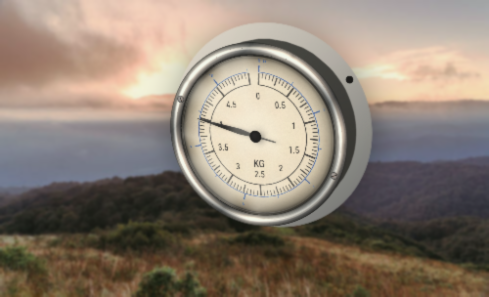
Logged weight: 4 kg
